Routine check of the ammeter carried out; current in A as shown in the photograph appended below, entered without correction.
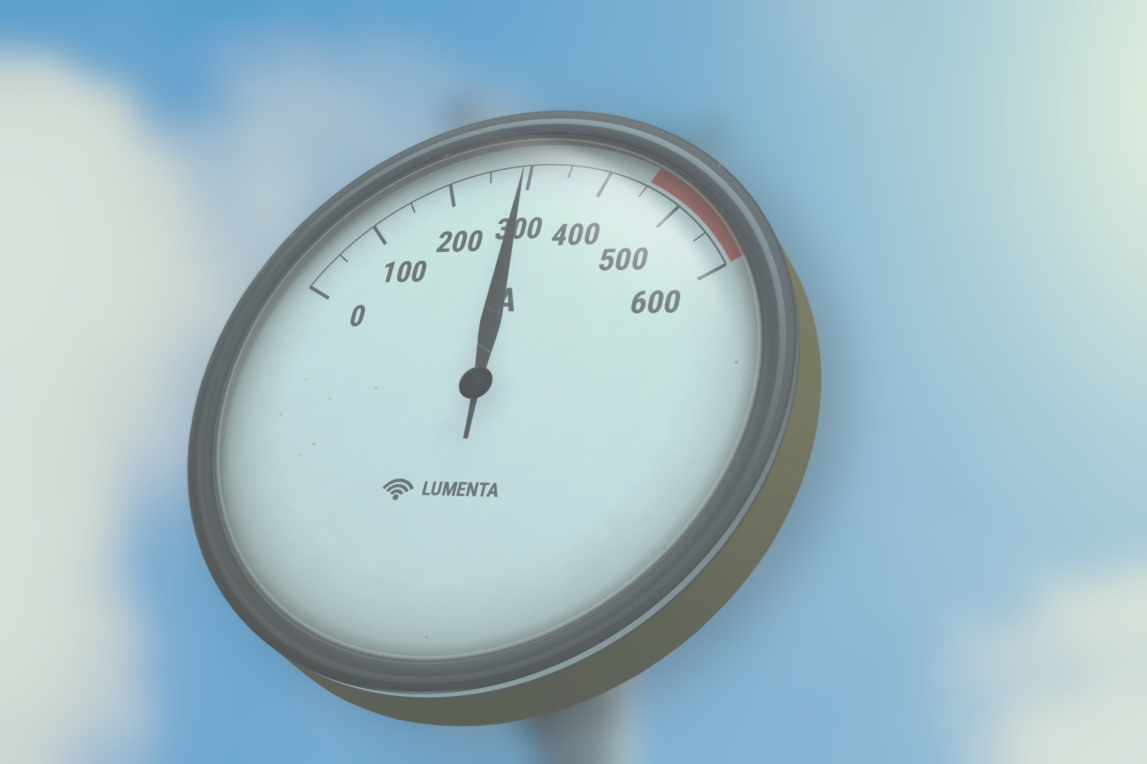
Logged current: 300 A
